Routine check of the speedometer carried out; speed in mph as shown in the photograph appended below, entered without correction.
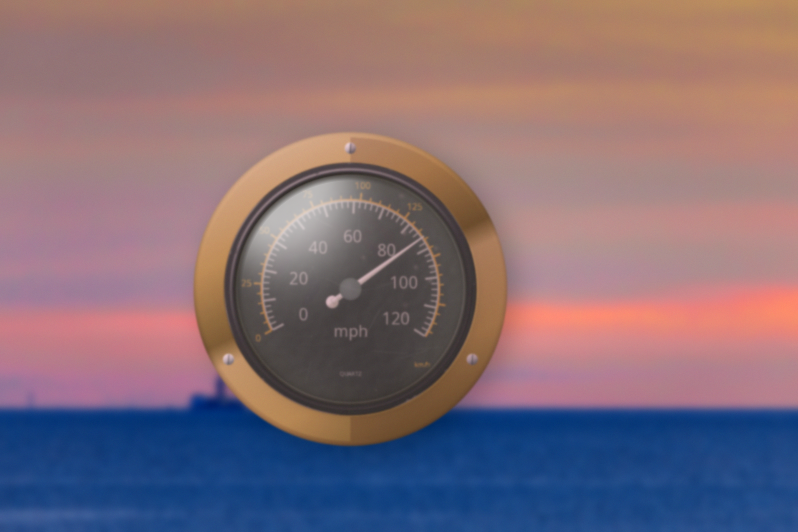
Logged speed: 86 mph
